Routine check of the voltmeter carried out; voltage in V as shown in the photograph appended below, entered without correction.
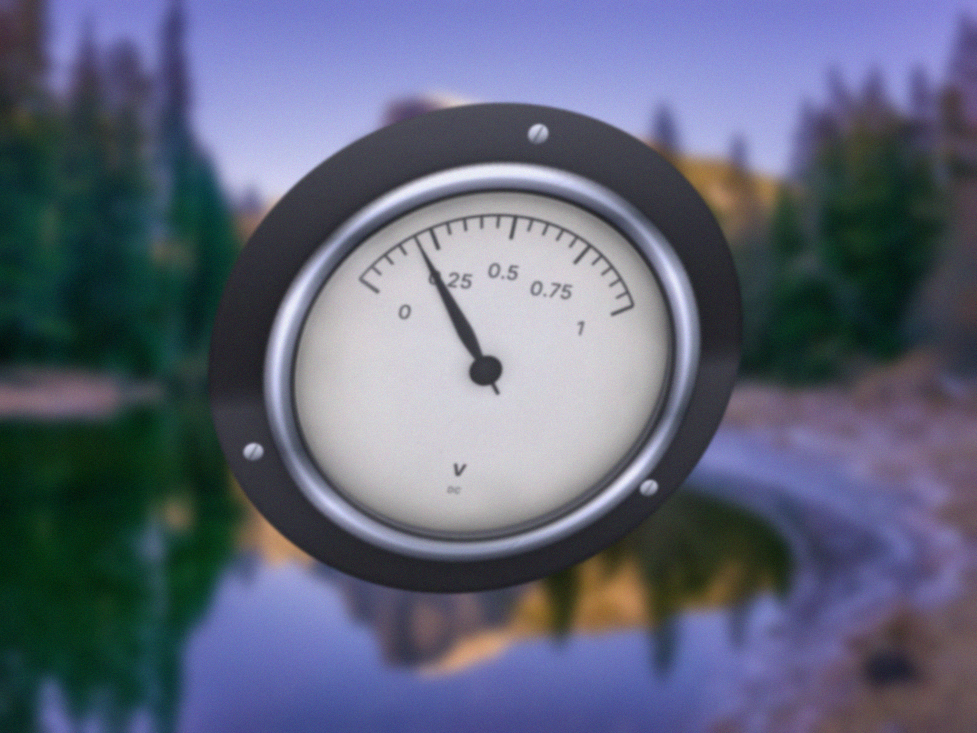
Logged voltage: 0.2 V
